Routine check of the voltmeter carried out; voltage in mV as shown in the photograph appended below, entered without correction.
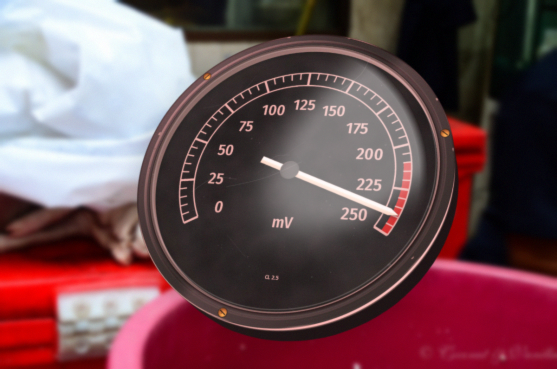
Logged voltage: 240 mV
